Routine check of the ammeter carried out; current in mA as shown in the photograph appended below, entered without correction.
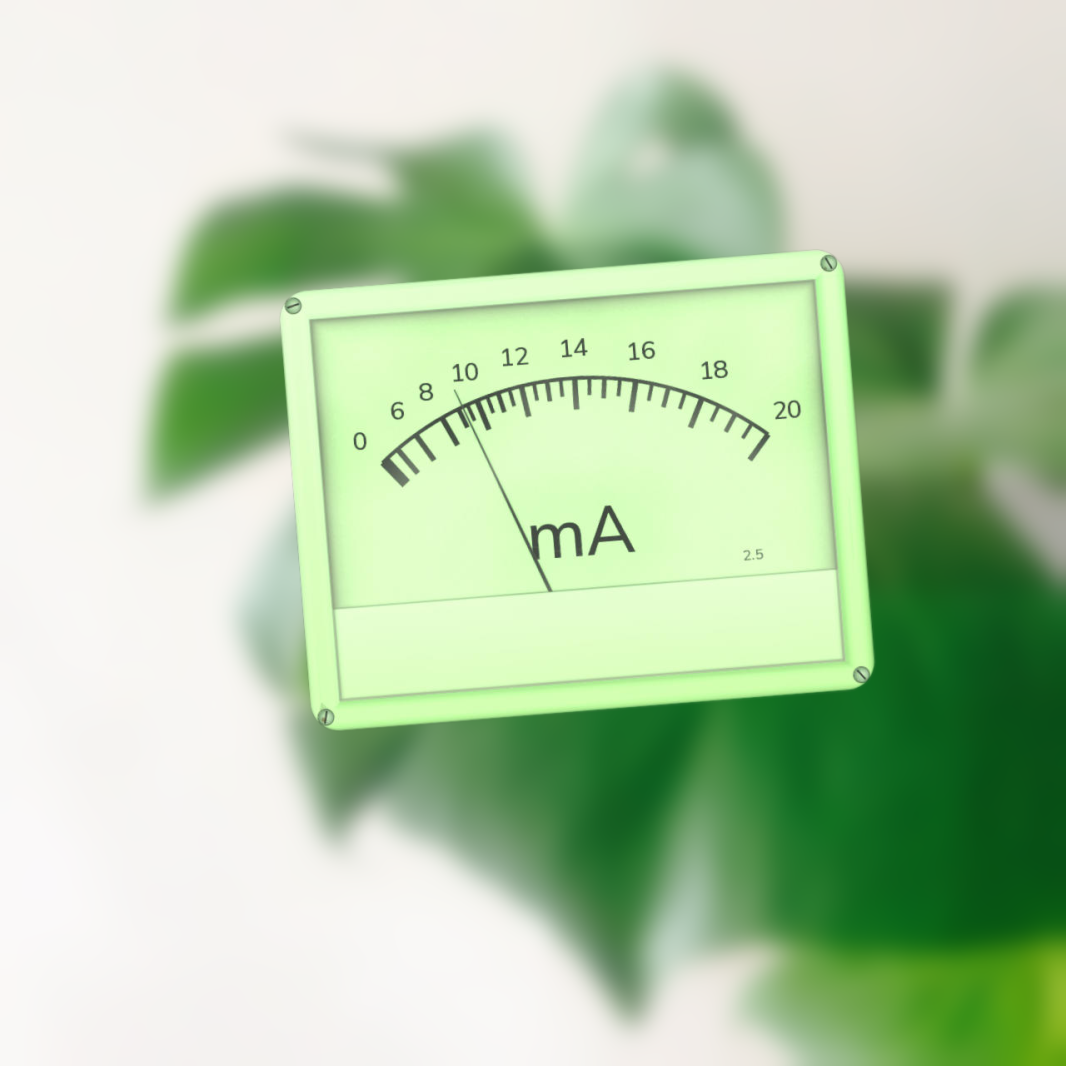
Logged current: 9.25 mA
